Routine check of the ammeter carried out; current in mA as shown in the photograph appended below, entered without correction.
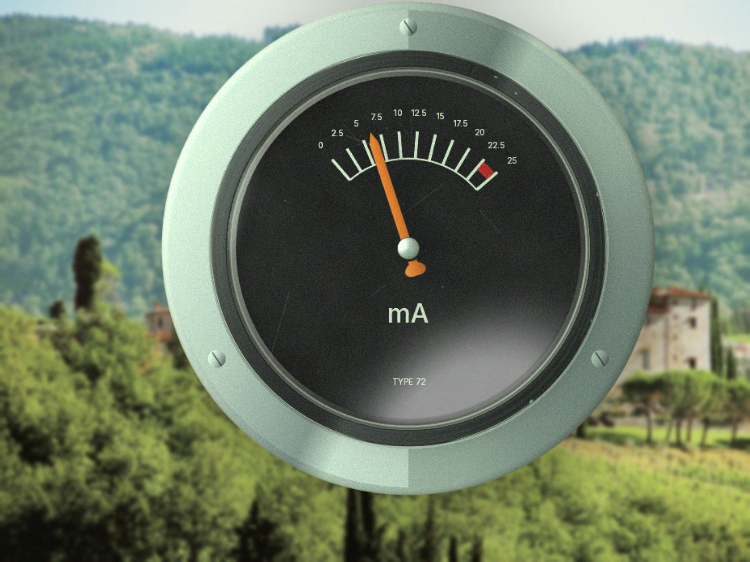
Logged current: 6.25 mA
